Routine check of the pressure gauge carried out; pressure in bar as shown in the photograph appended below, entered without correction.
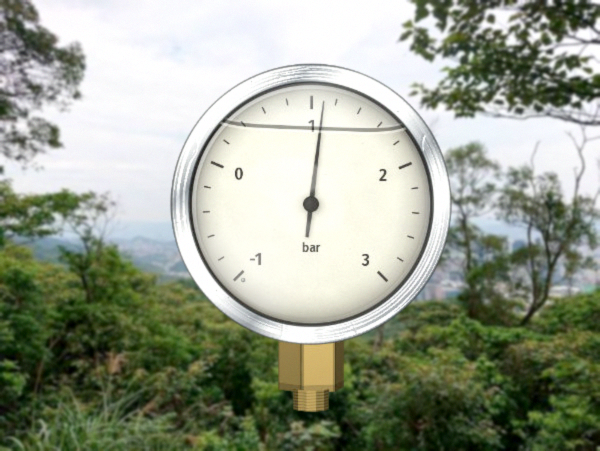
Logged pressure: 1.1 bar
